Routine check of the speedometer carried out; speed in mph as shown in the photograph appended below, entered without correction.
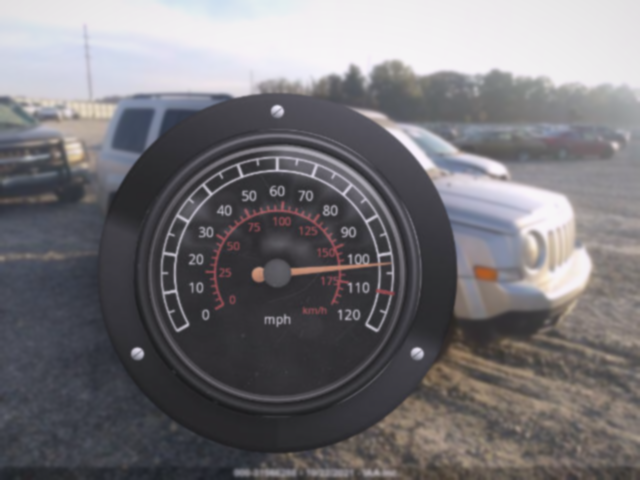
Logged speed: 102.5 mph
